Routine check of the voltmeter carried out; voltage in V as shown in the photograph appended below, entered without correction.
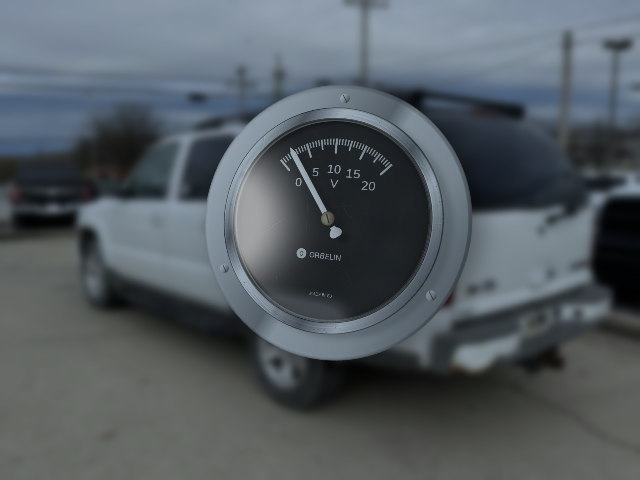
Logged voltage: 2.5 V
